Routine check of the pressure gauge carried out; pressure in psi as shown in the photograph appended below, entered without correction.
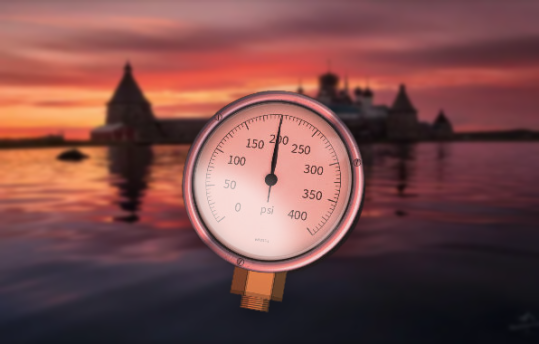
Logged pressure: 200 psi
